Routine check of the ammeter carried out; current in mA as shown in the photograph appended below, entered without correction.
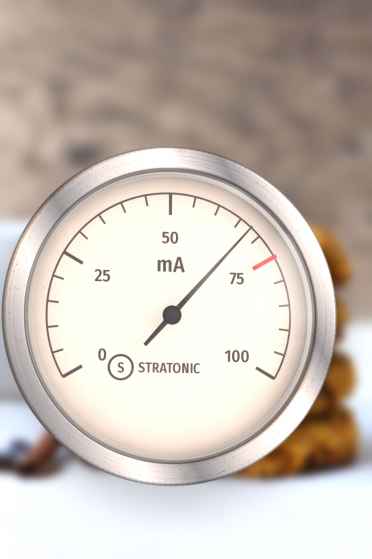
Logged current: 67.5 mA
